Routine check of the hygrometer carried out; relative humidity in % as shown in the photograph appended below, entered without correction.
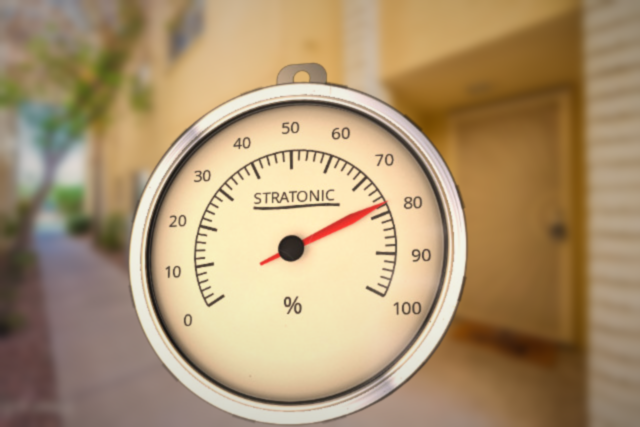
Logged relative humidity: 78 %
